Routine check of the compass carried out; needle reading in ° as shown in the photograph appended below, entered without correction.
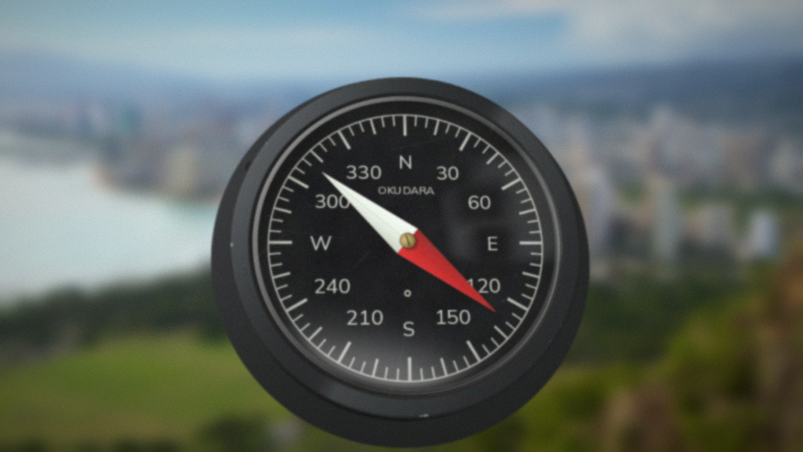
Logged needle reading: 130 °
